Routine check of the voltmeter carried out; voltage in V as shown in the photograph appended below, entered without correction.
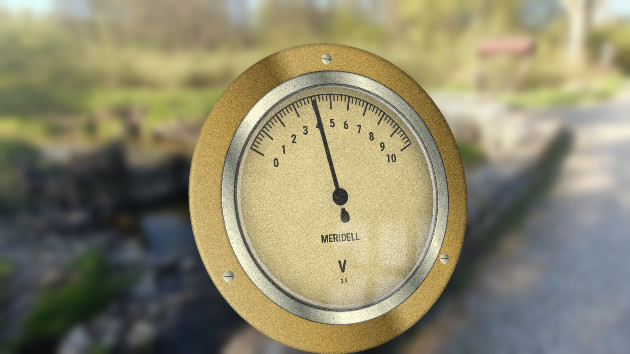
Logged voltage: 4 V
